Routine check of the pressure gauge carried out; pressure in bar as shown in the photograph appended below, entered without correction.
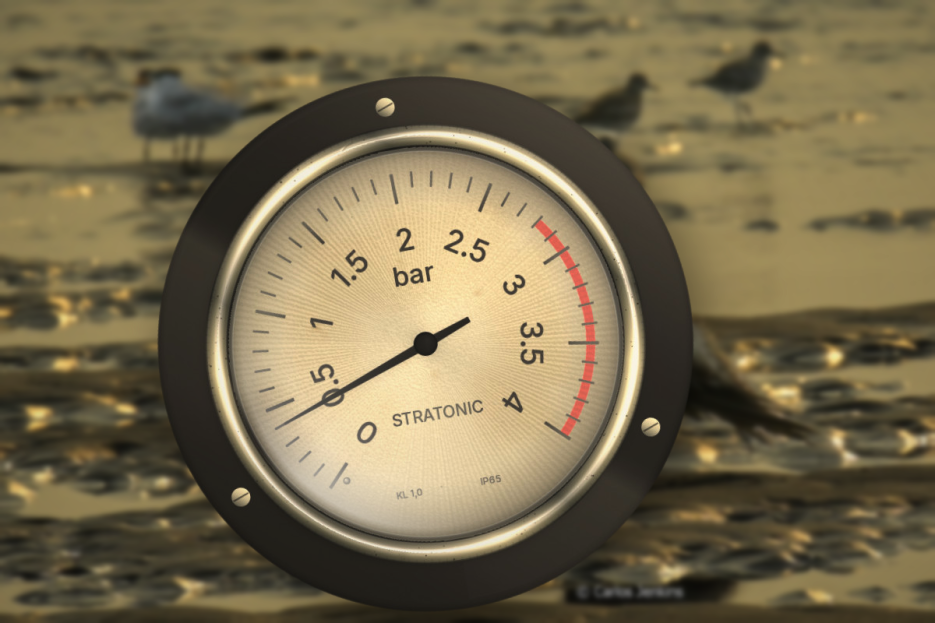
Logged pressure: 0.4 bar
